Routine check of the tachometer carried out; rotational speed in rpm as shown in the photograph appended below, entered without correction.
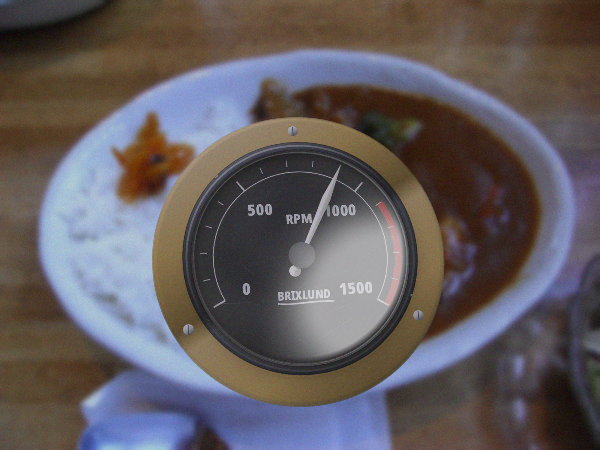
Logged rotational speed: 900 rpm
